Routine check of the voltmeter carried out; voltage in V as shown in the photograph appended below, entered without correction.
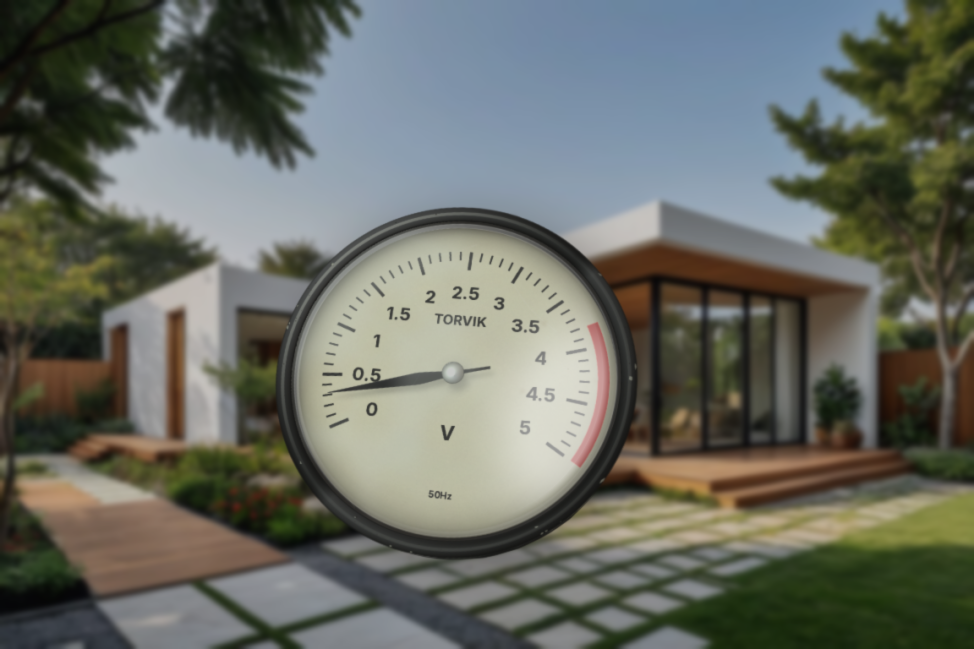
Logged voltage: 0.3 V
